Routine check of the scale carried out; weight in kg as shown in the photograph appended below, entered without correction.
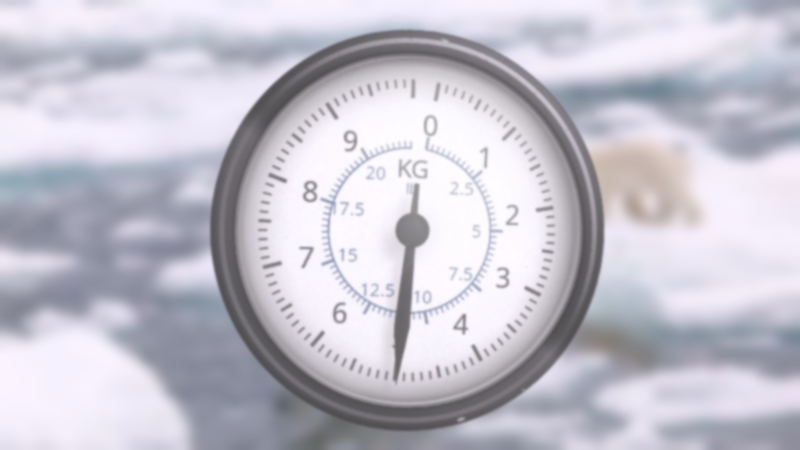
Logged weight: 5 kg
